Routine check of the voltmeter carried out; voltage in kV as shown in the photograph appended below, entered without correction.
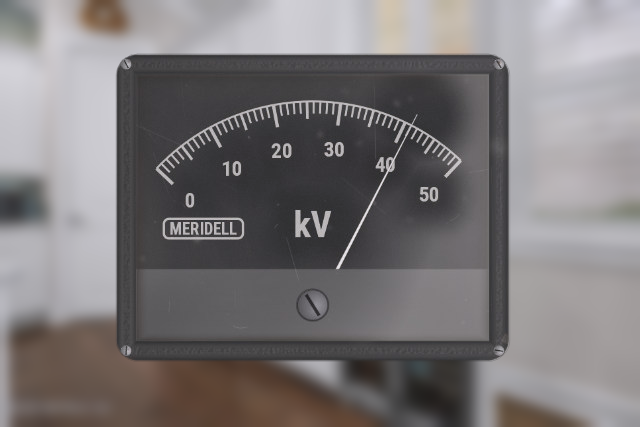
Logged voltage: 41 kV
